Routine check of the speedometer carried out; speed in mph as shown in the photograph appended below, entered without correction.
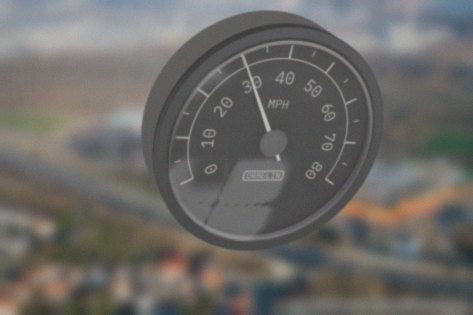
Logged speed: 30 mph
